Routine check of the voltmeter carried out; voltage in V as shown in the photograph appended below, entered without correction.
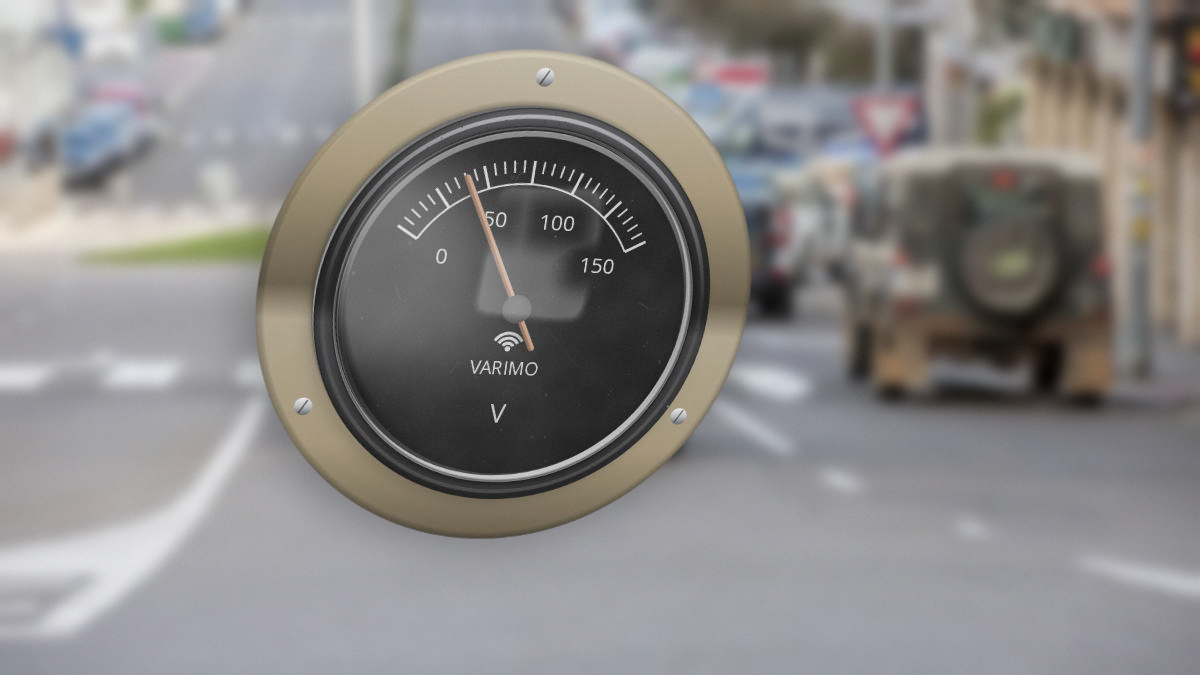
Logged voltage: 40 V
